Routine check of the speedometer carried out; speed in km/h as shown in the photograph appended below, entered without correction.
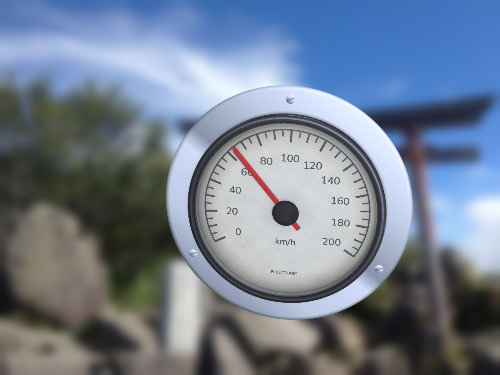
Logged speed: 65 km/h
